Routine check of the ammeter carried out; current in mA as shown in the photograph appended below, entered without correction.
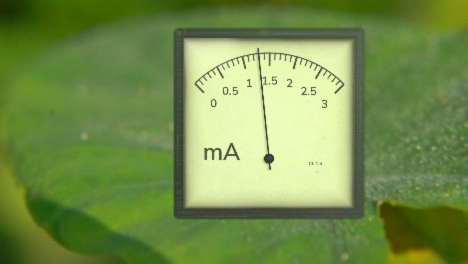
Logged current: 1.3 mA
